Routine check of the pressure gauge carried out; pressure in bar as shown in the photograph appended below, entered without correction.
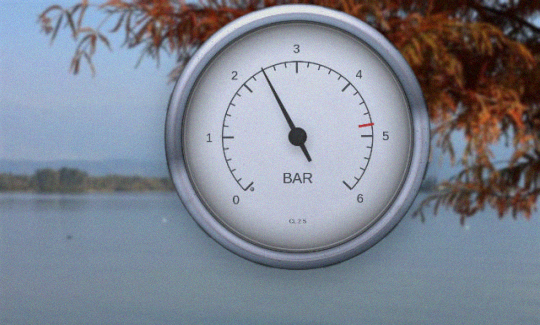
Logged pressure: 2.4 bar
